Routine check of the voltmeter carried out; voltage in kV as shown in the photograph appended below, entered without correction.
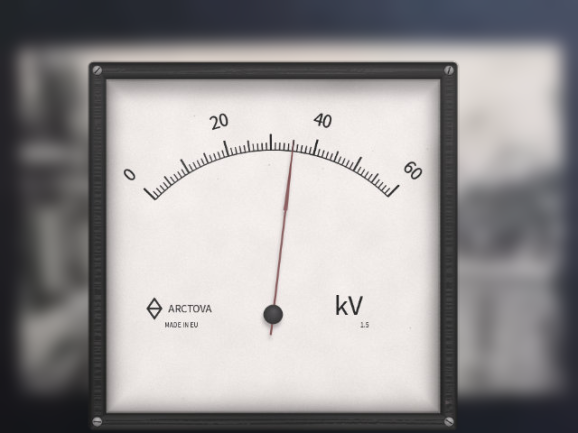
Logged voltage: 35 kV
